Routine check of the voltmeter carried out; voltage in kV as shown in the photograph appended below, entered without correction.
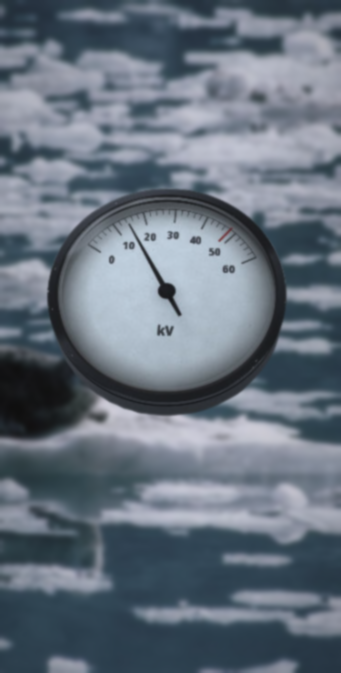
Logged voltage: 14 kV
